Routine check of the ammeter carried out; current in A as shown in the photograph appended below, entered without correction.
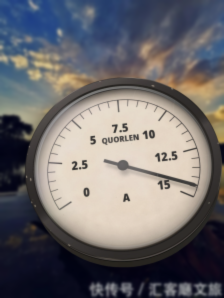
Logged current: 14.5 A
